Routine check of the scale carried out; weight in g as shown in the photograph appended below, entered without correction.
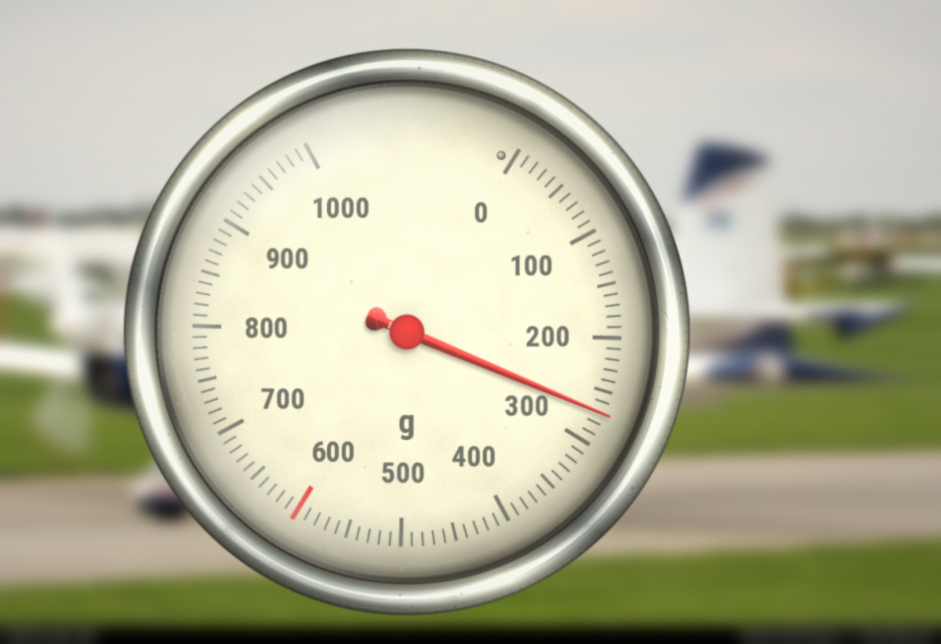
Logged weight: 270 g
